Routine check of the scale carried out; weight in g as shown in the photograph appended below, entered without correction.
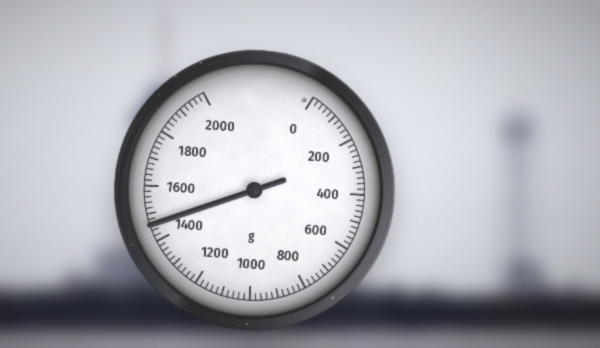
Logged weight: 1460 g
